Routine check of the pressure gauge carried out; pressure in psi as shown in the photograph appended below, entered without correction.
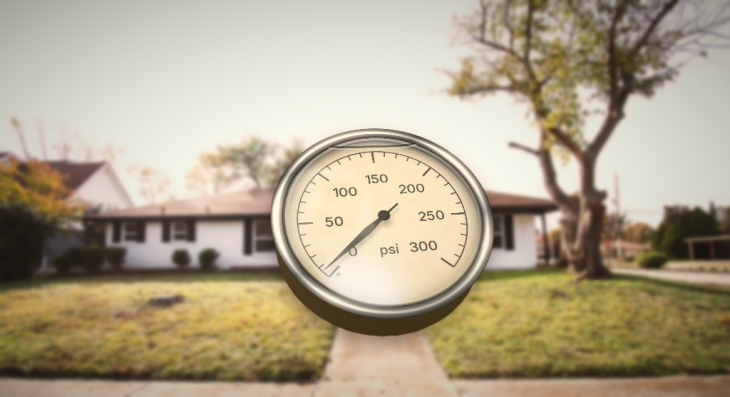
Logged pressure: 5 psi
